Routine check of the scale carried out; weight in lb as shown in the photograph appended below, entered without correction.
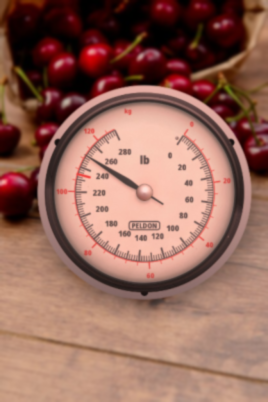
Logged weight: 250 lb
